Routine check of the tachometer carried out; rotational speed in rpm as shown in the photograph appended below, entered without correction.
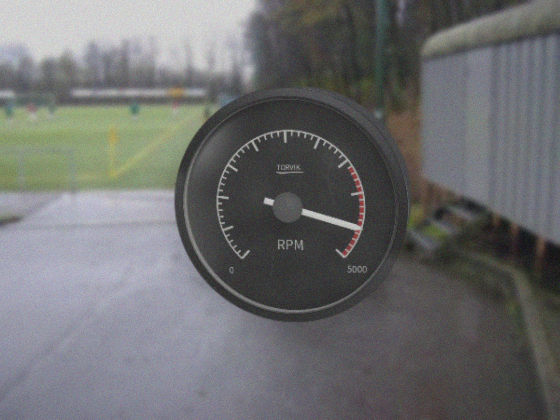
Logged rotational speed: 4500 rpm
